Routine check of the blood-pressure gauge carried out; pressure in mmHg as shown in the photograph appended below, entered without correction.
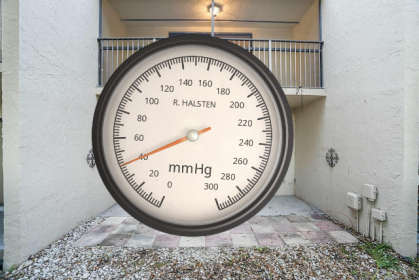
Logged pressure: 40 mmHg
